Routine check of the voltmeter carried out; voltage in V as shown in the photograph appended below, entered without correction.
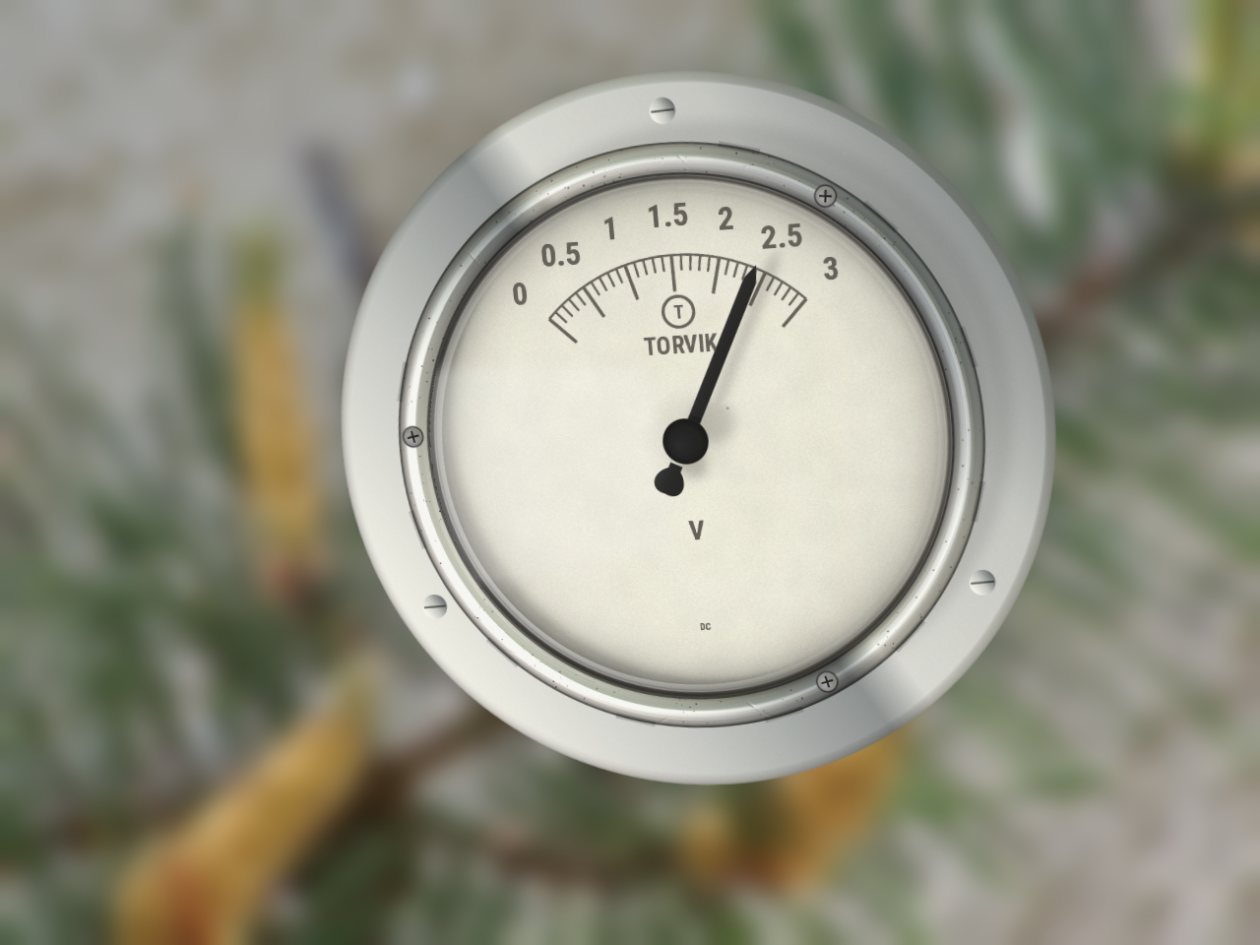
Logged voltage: 2.4 V
